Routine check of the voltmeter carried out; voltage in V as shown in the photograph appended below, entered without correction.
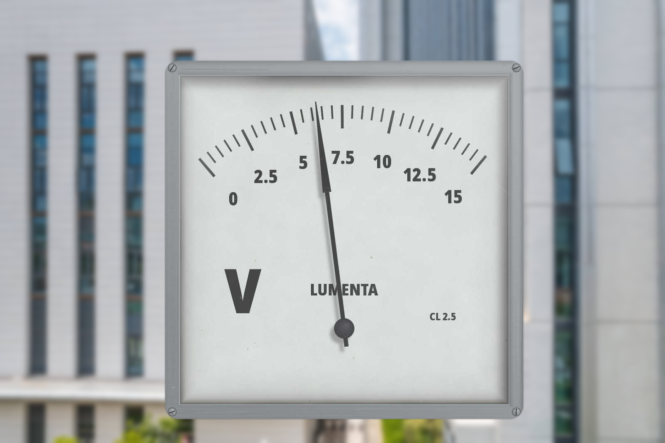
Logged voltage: 6.25 V
